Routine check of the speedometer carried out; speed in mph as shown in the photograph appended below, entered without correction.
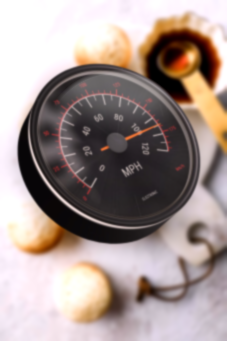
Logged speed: 105 mph
